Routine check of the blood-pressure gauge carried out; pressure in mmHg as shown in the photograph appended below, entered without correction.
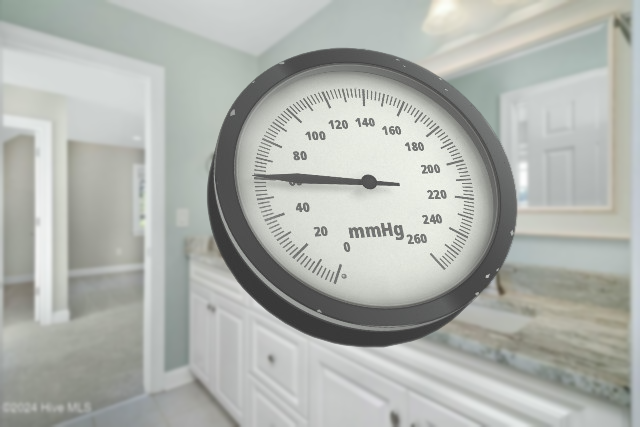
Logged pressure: 60 mmHg
